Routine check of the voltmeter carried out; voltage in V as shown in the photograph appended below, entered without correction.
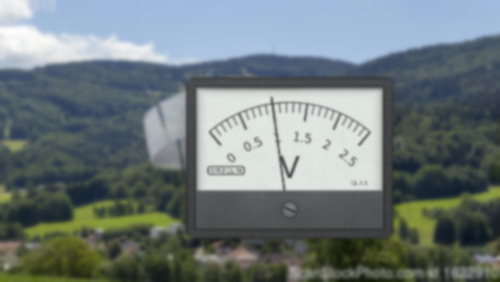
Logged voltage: 1 V
